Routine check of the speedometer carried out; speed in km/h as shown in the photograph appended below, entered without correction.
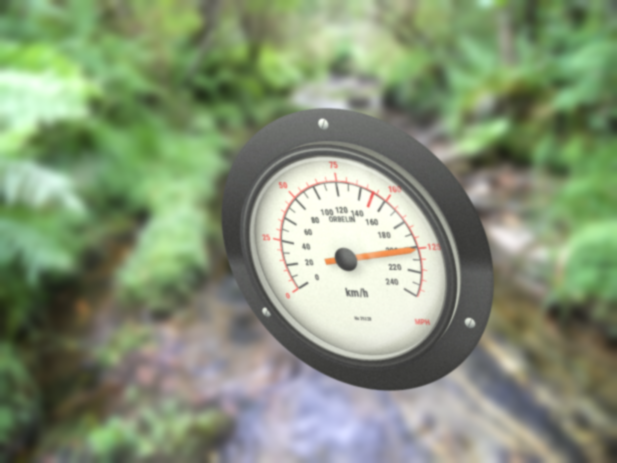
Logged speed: 200 km/h
